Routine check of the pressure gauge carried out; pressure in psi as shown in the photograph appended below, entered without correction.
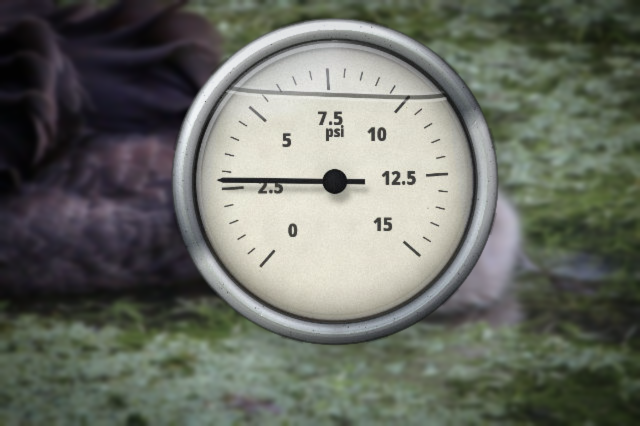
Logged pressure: 2.75 psi
